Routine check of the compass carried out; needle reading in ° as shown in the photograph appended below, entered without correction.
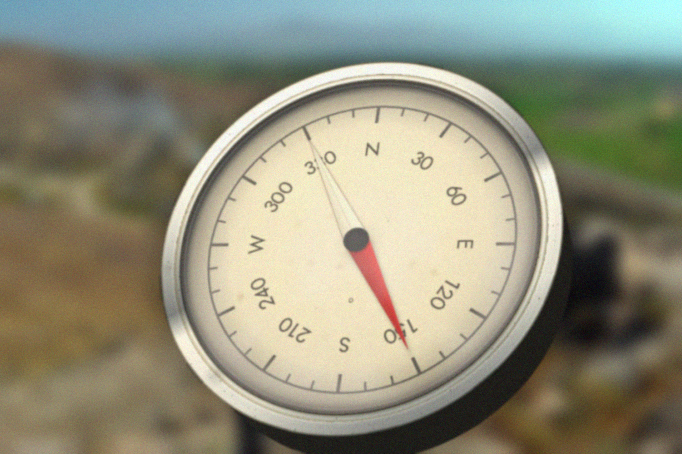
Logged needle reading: 150 °
